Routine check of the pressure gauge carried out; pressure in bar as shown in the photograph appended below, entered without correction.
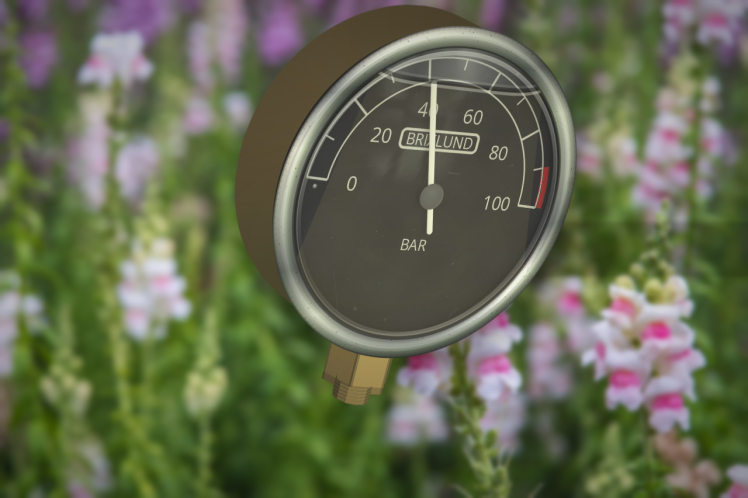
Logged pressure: 40 bar
